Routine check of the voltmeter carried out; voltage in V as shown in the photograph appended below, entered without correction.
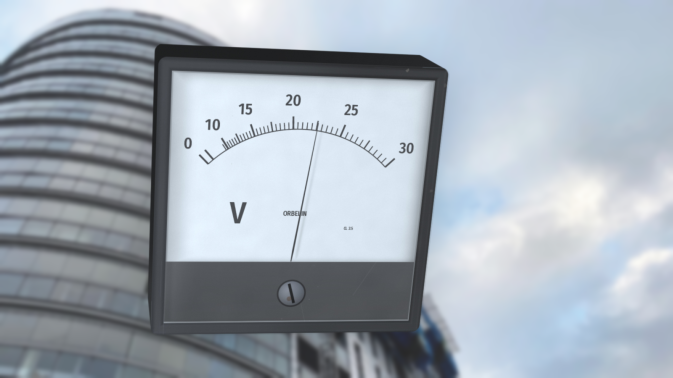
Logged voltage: 22.5 V
